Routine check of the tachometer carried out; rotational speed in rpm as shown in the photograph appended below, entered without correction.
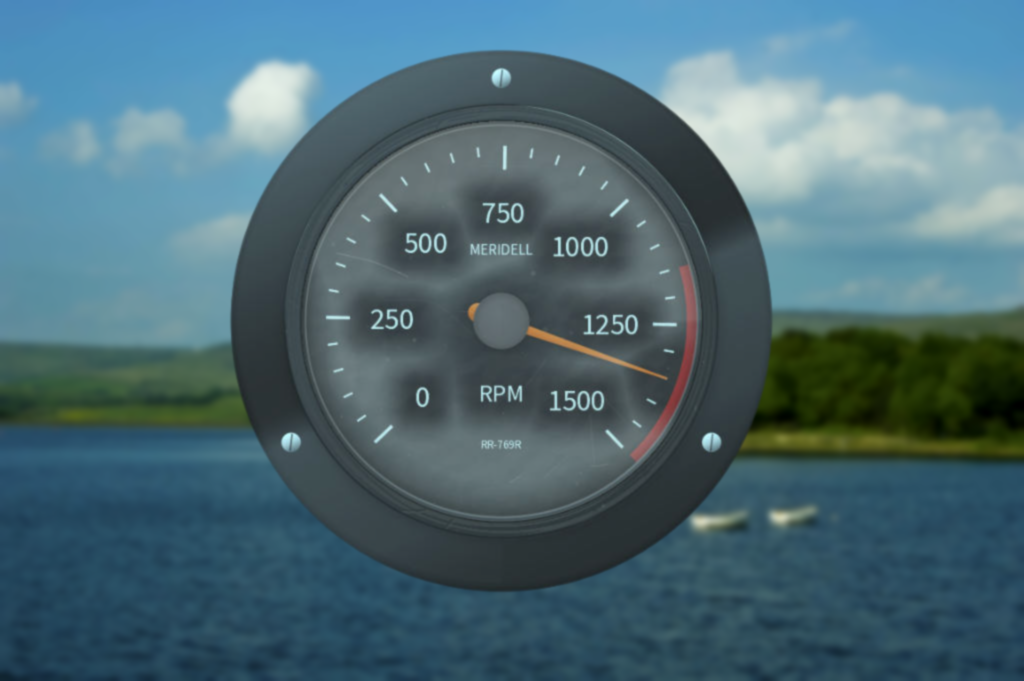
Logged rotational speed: 1350 rpm
